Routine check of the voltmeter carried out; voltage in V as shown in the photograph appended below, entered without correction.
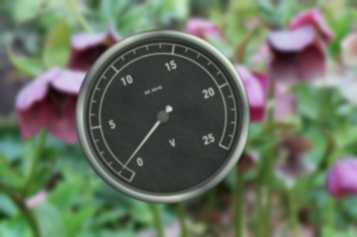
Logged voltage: 1 V
